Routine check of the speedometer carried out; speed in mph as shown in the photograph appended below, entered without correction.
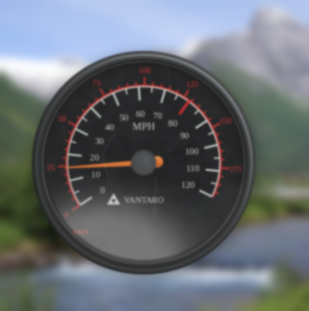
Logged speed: 15 mph
